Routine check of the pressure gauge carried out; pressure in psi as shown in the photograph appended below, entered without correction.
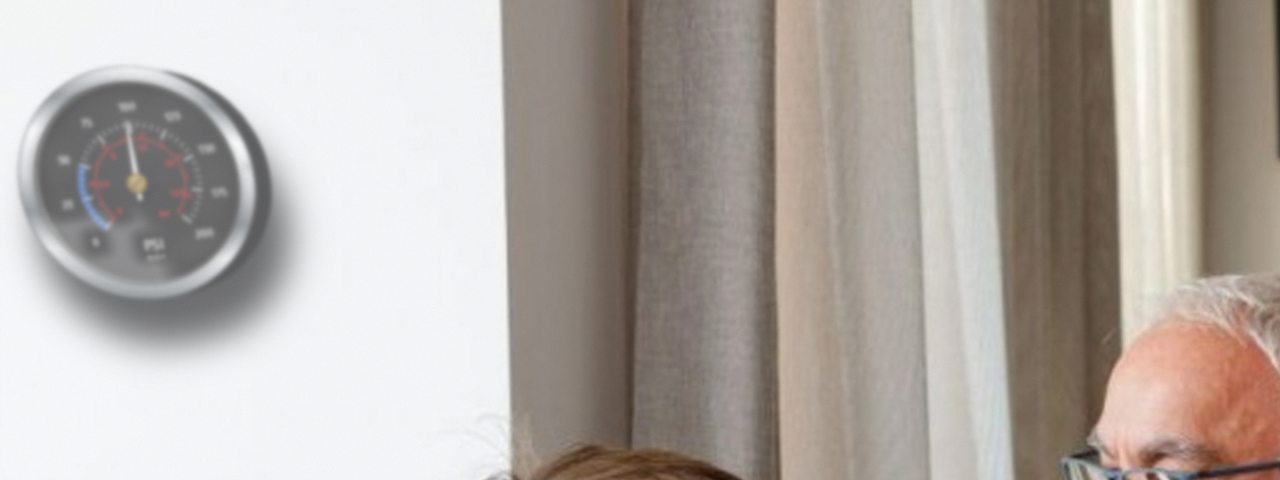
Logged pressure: 100 psi
